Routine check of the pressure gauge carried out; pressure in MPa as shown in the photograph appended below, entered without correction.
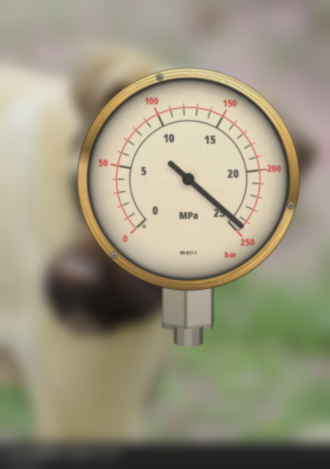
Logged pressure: 24.5 MPa
